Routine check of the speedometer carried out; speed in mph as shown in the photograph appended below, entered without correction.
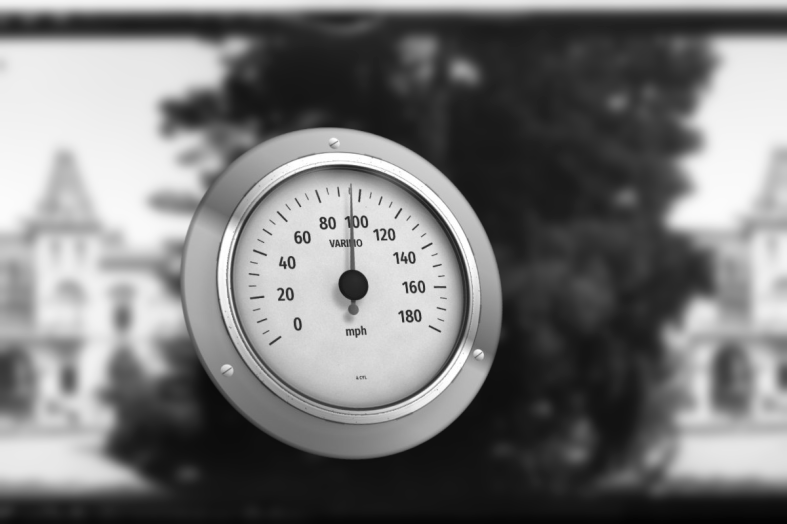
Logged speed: 95 mph
